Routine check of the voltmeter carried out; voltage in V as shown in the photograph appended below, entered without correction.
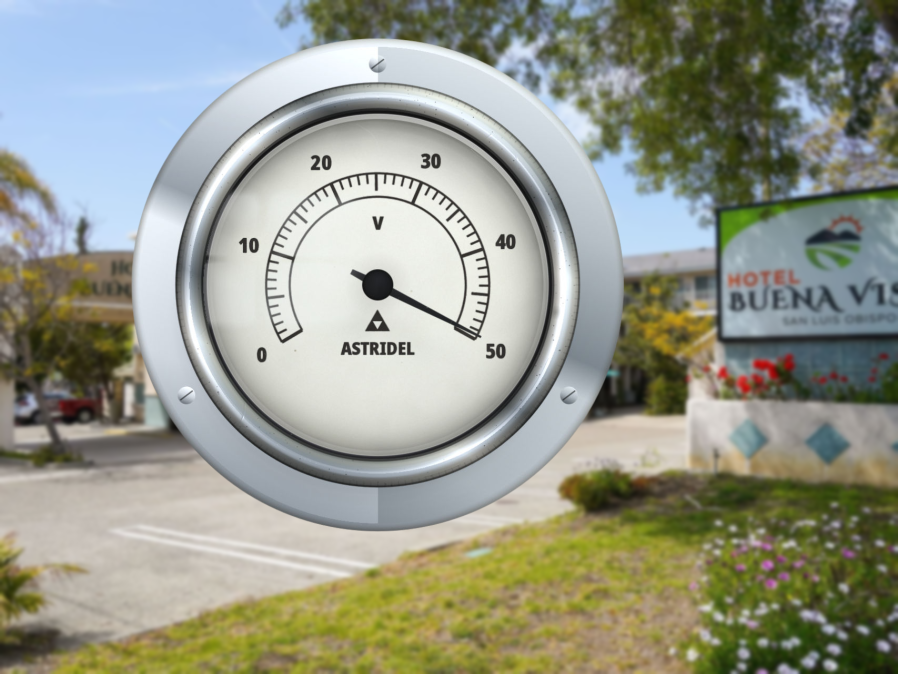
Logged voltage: 49.5 V
